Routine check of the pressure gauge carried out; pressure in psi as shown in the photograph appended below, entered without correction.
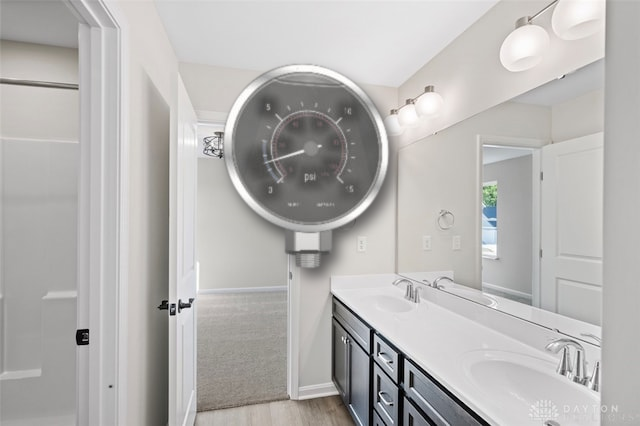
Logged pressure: 1.5 psi
